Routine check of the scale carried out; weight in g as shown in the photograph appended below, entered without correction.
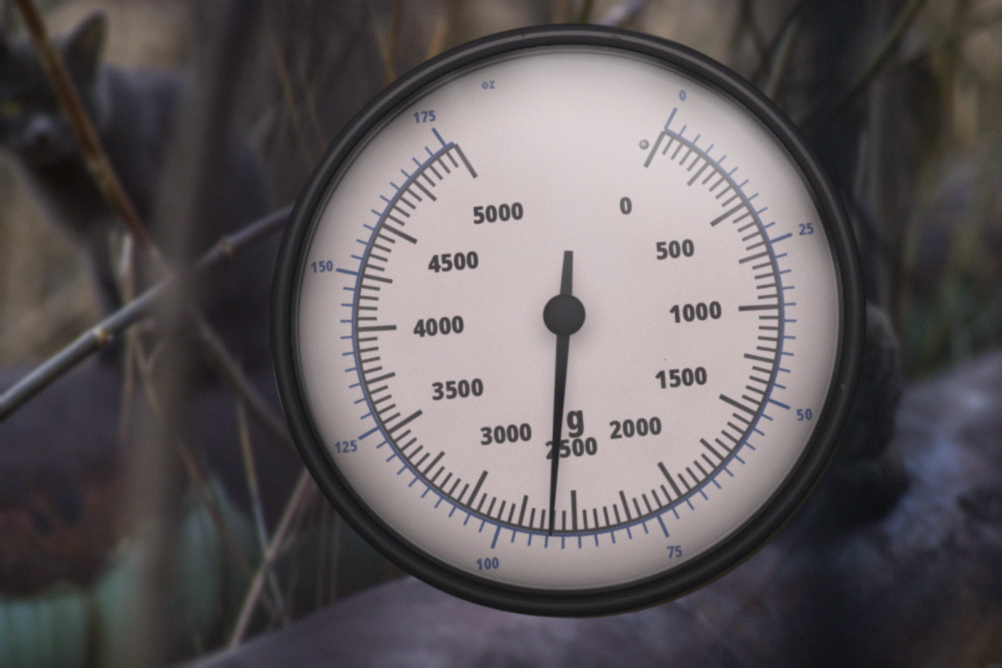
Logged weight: 2600 g
